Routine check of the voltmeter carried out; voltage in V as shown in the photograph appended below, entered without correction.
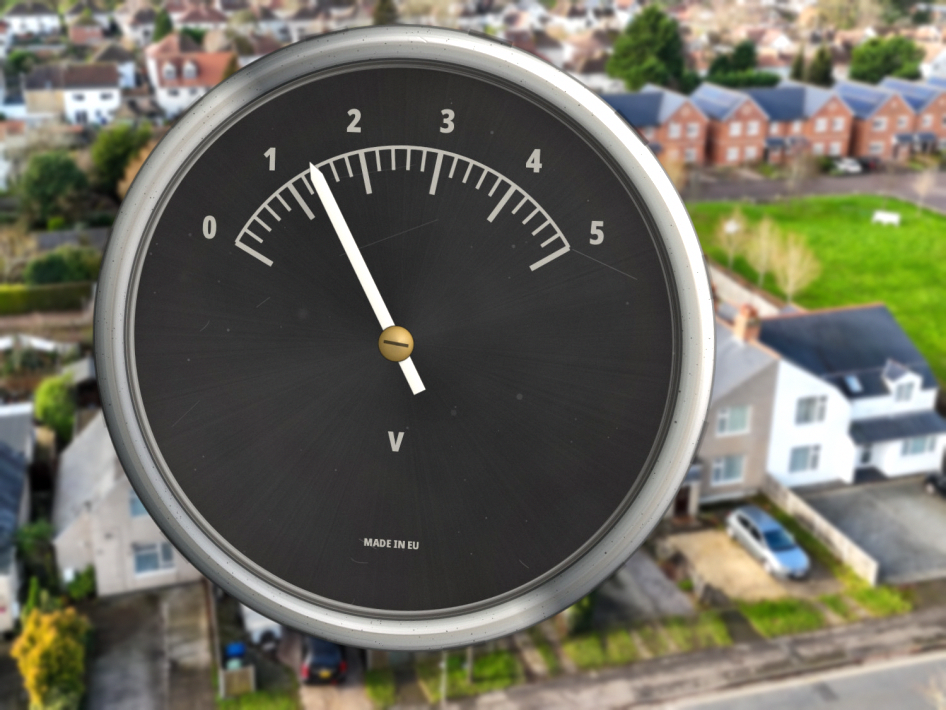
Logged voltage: 1.4 V
